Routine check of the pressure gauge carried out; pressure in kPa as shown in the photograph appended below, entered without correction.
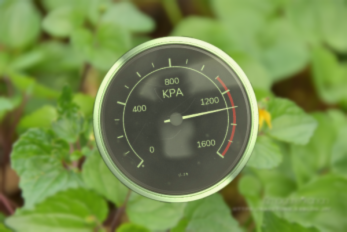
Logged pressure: 1300 kPa
